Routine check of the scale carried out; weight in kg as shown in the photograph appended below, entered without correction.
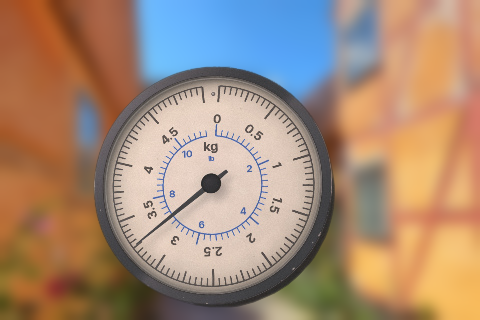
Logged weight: 3.25 kg
